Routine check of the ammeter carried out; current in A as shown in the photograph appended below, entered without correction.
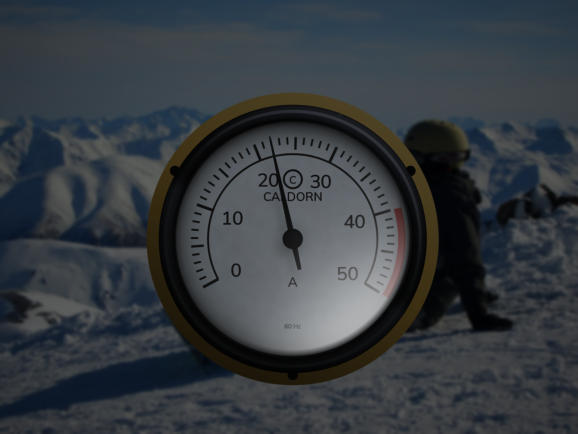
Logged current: 22 A
